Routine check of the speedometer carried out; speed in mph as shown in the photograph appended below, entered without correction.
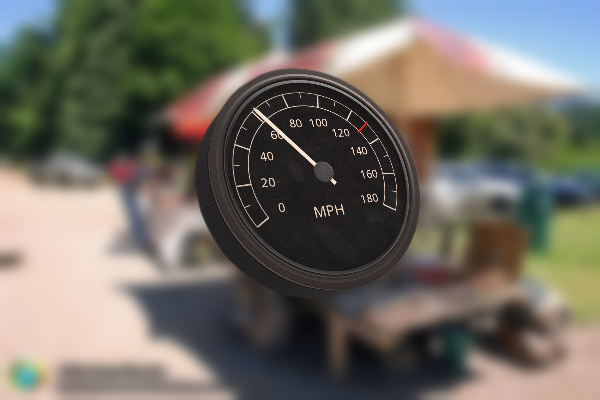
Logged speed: 60 mph
